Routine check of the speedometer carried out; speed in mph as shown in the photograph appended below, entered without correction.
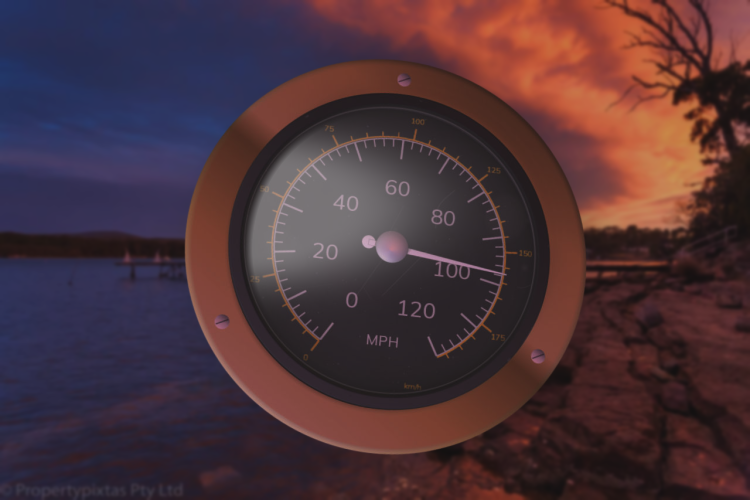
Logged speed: 98 mph
